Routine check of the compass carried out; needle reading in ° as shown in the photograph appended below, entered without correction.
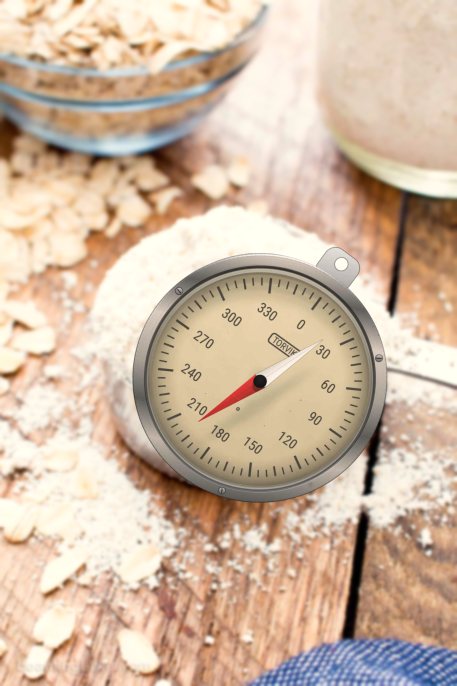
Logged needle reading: 200 °
